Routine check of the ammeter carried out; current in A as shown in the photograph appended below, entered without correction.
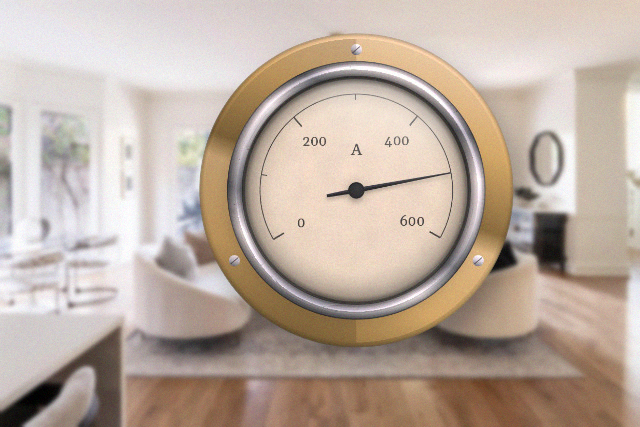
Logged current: 500 A
